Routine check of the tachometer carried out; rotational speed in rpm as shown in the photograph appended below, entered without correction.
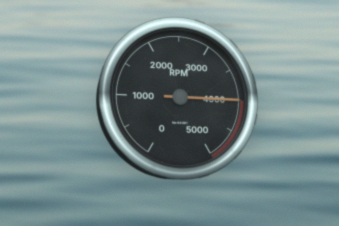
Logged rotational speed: 4000 rpm
